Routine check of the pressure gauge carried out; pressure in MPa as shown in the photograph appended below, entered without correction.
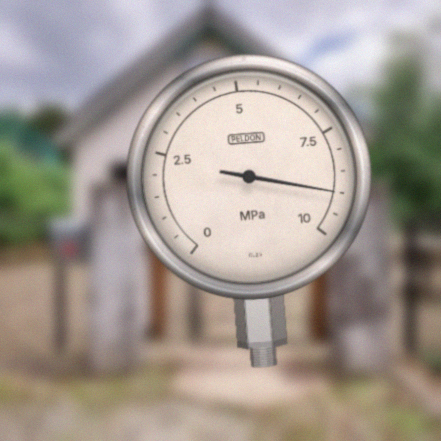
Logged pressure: 9 MPa
